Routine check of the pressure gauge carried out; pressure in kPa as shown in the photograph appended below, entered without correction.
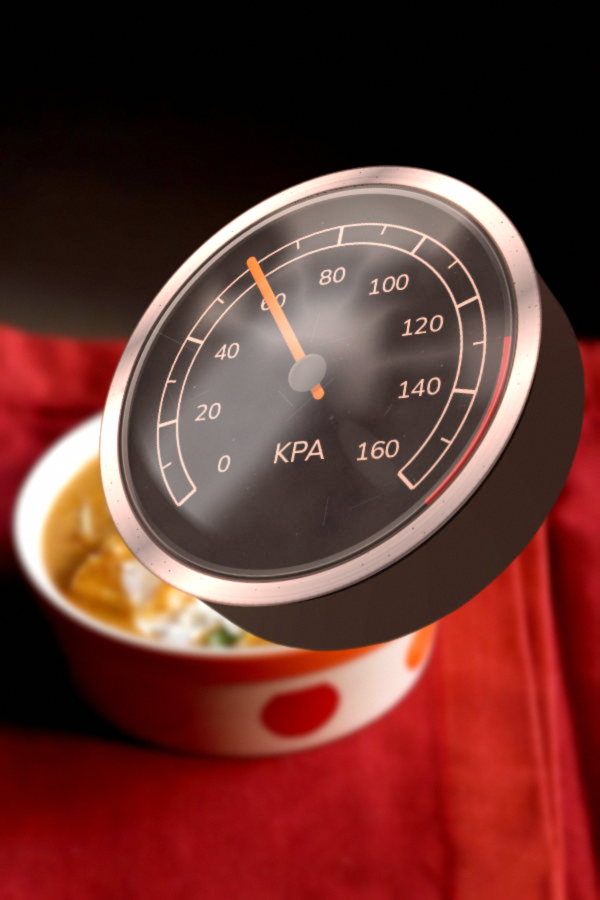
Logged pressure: 60 kPa
